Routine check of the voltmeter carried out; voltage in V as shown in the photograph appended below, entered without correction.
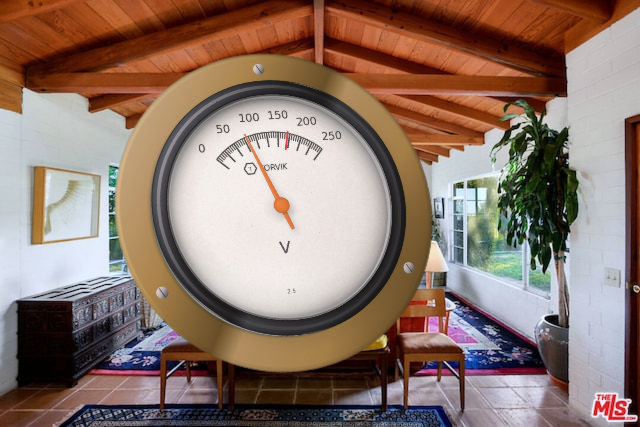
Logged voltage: 75 V
